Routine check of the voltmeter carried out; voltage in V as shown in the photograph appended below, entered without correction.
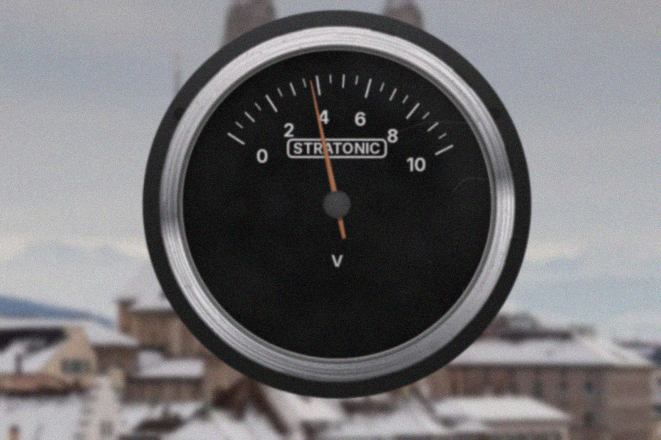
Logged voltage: 3.75 V
